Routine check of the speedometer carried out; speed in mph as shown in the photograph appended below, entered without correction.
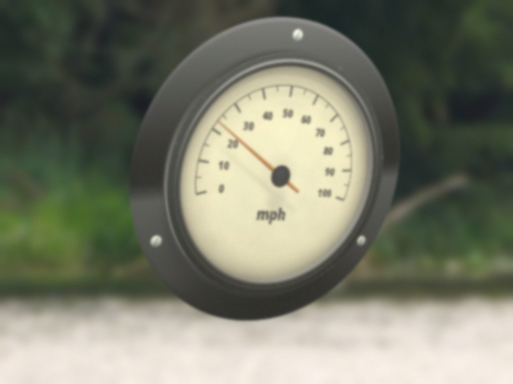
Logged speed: 22.5 mph
